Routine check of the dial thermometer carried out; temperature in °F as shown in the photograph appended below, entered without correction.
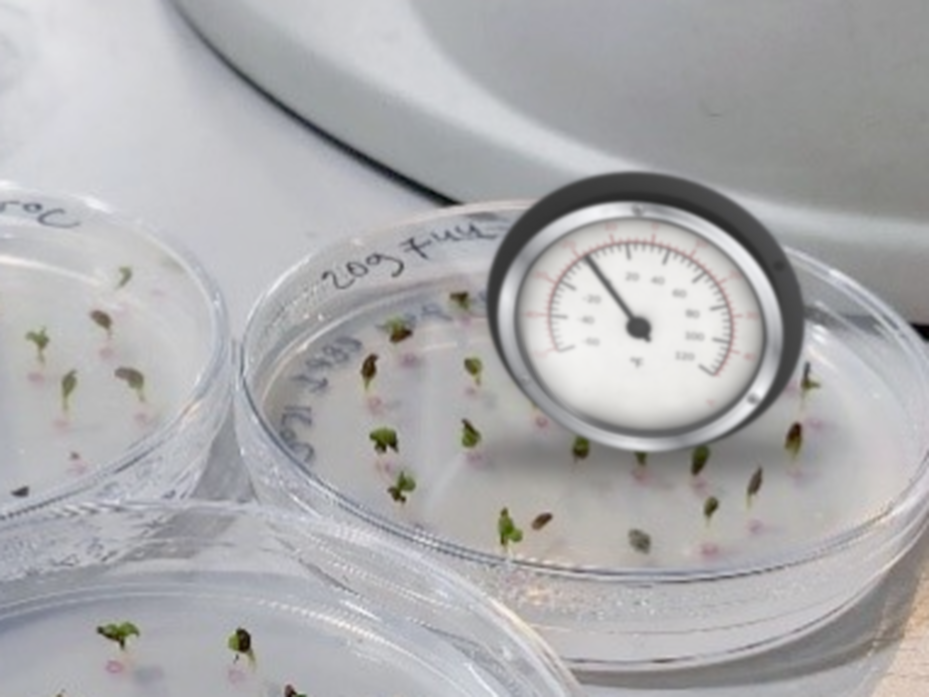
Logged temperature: 0 °F
